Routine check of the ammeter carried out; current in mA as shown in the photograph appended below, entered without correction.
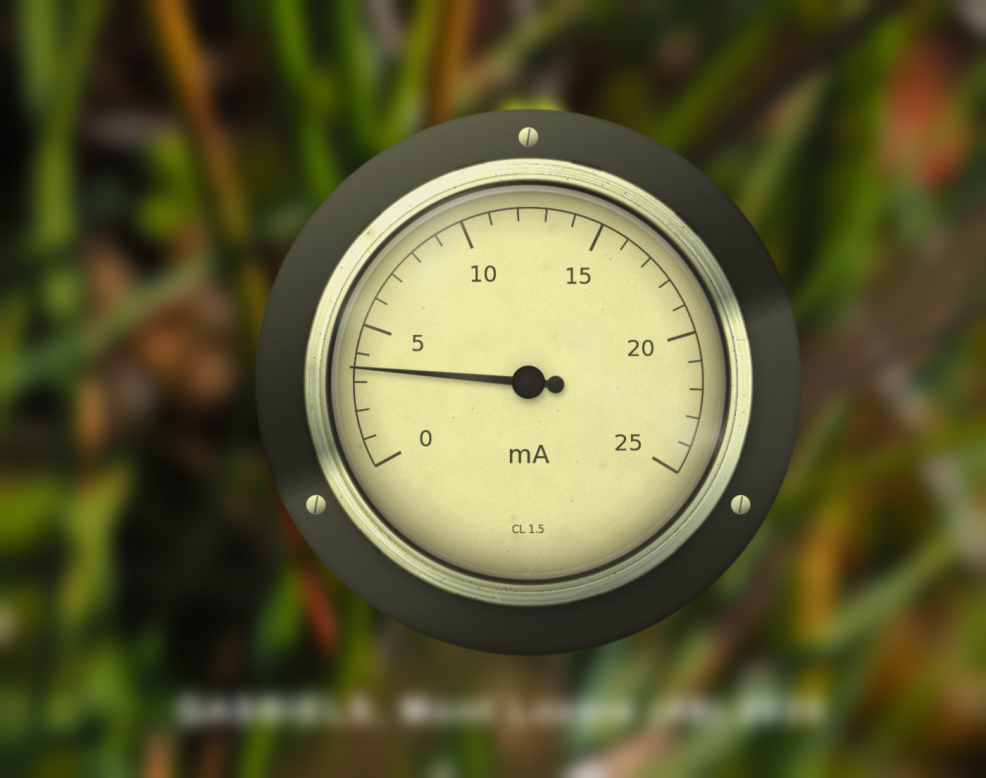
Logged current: 3.5 mA
